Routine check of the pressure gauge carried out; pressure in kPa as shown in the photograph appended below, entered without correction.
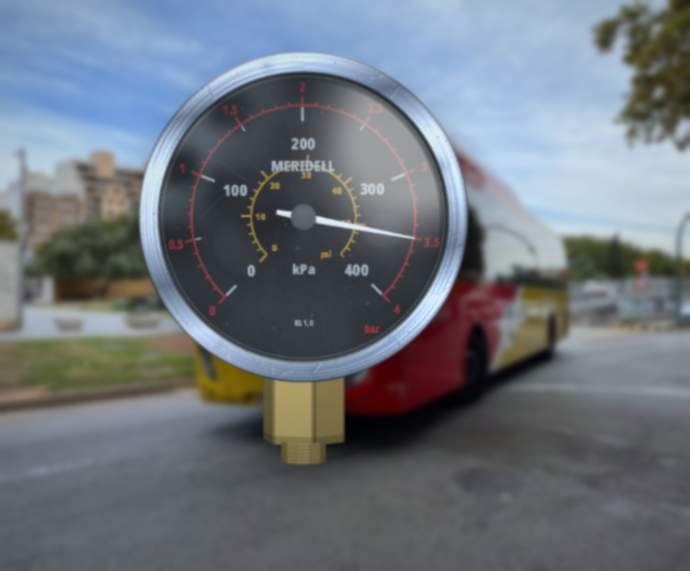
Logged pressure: 350 kPa
